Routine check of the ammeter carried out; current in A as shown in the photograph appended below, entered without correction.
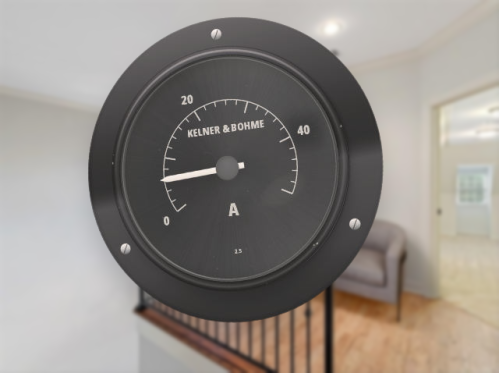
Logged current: 6 A
